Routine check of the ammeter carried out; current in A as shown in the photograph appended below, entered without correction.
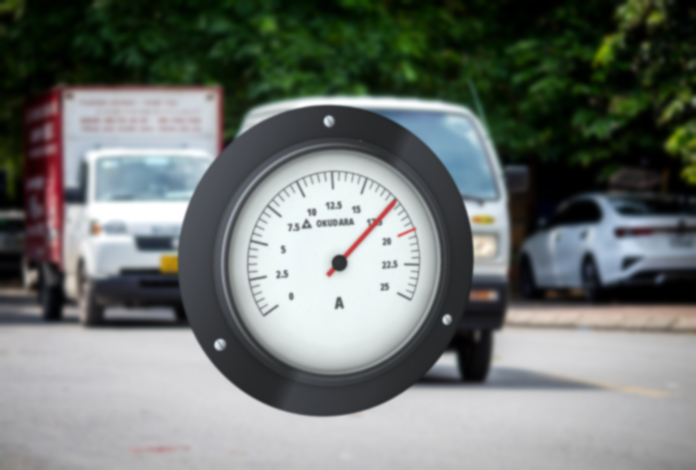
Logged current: 17.5 A
